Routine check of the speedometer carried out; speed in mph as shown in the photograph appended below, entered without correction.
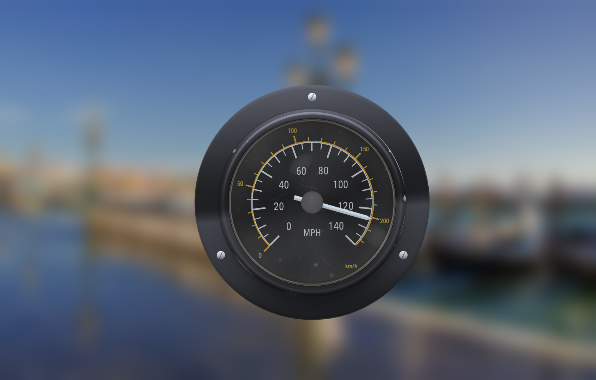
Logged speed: 125 mph
